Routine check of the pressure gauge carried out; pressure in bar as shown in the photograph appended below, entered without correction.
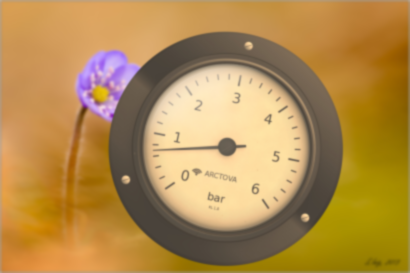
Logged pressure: 0.7 bar
